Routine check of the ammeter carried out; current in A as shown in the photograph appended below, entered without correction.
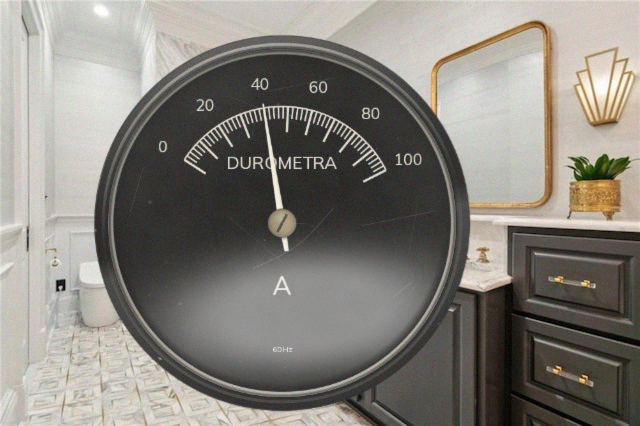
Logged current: 40 A
